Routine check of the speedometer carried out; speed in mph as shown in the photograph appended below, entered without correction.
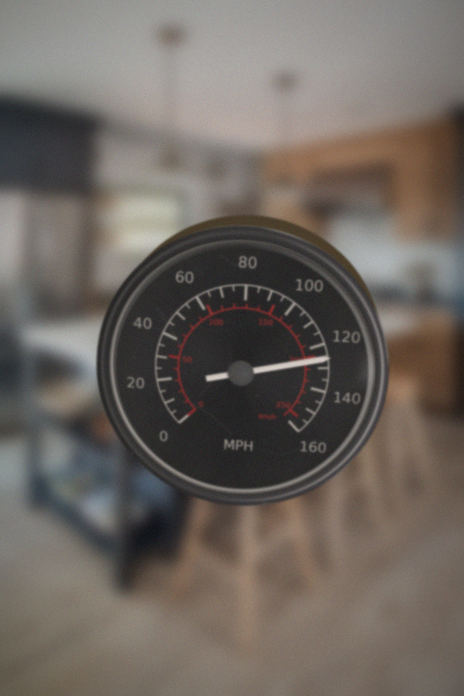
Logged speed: 125 mph
